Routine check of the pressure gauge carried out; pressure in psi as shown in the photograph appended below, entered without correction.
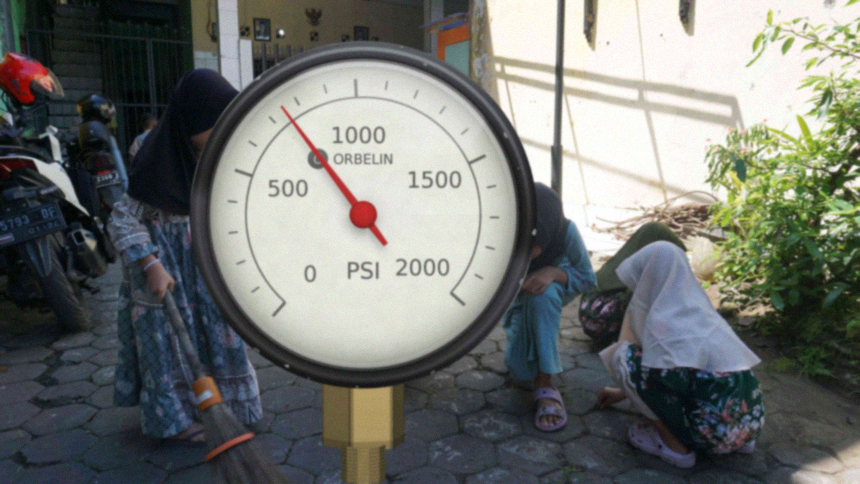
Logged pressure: 750 psi
